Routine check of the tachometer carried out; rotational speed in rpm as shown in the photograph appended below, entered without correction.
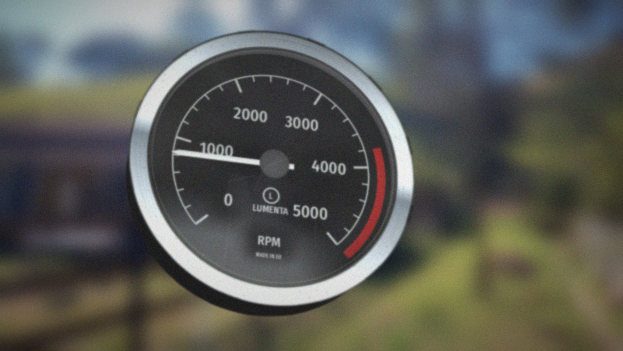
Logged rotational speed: 800 rpm
